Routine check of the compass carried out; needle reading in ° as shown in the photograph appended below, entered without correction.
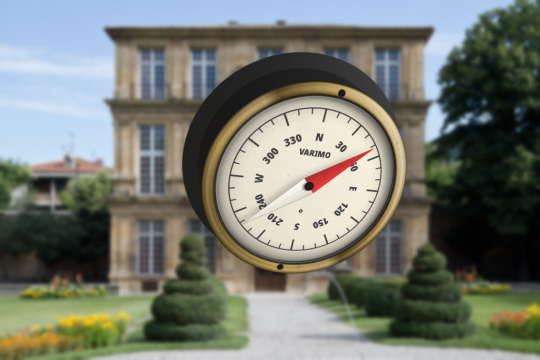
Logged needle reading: 50 °
